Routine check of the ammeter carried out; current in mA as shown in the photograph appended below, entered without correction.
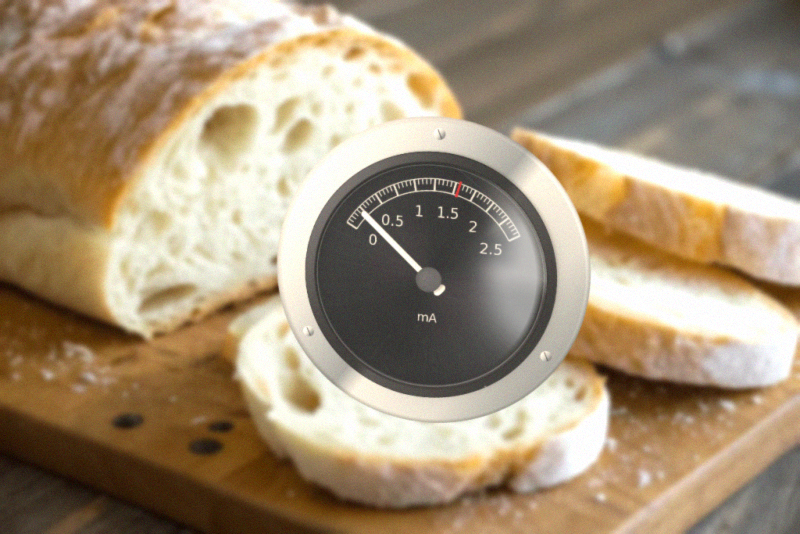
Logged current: 0.25 mA
